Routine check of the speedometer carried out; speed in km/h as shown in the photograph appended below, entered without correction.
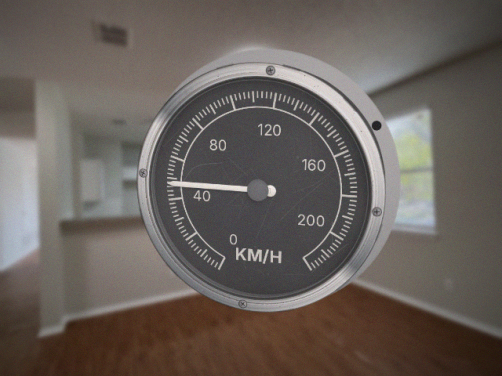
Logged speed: 48 km/h
